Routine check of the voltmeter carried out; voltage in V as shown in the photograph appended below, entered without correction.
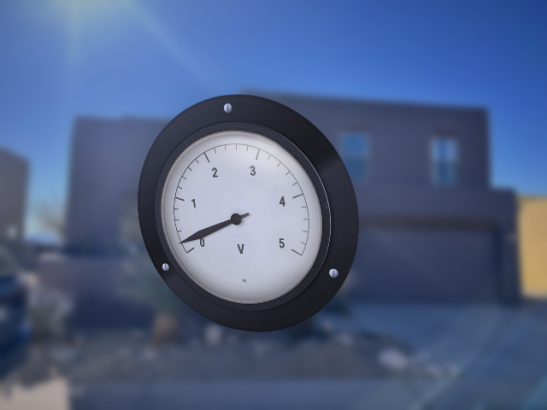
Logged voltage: 0.2 V
